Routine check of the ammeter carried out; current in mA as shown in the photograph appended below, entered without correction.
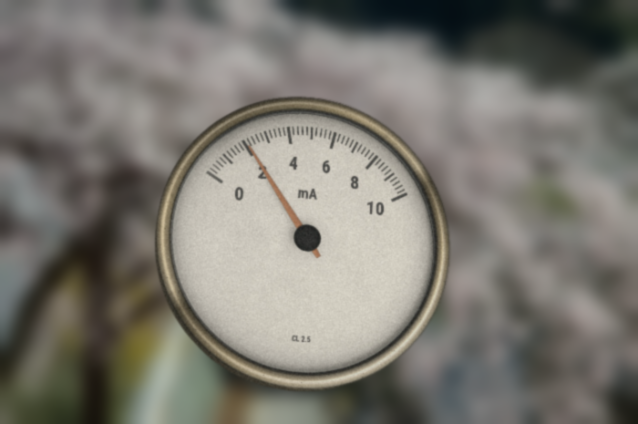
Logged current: 2 mA
